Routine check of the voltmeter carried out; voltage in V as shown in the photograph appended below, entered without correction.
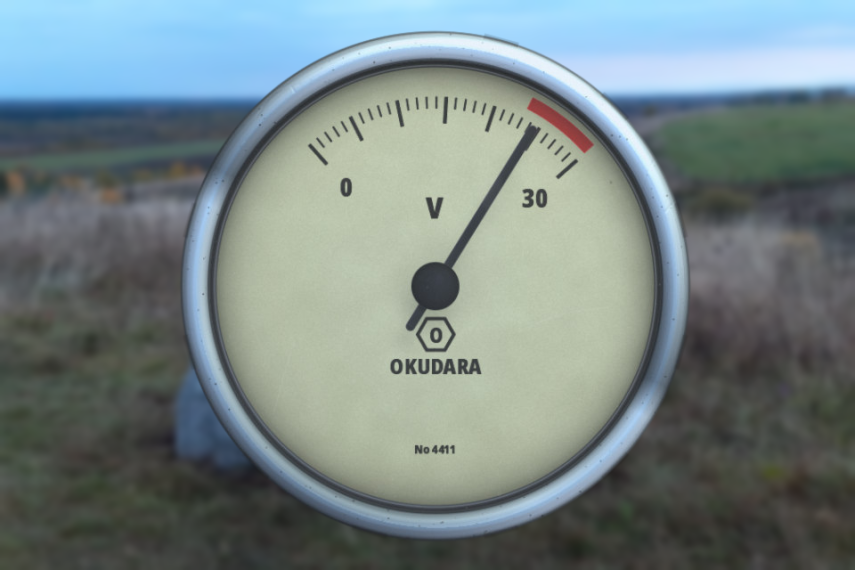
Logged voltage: 24.5 V
